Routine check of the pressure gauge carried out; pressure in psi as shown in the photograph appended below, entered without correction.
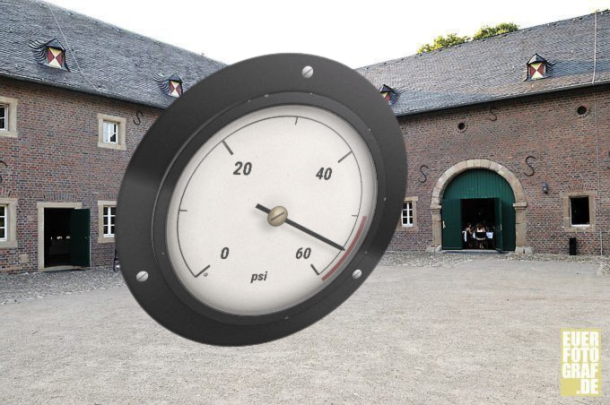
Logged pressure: 55 psi
